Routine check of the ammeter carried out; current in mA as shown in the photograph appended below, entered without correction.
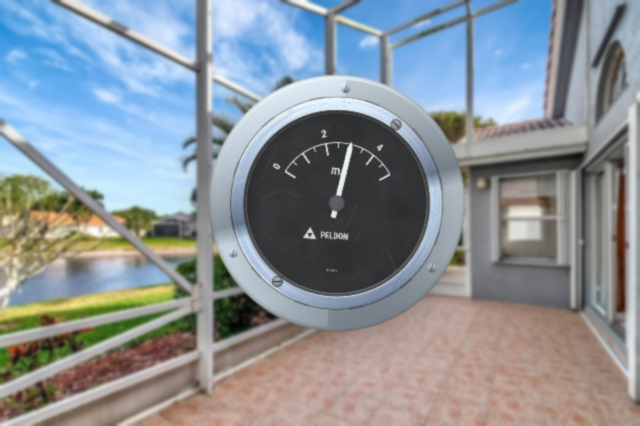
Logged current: 3 mA
